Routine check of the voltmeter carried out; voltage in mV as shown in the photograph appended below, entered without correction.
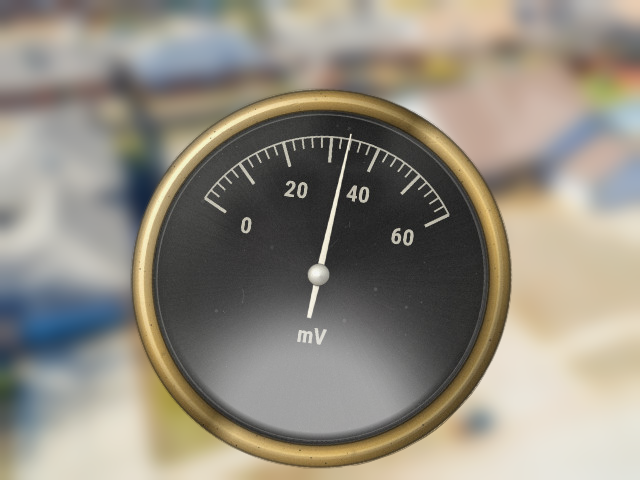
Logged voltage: 34 mV
